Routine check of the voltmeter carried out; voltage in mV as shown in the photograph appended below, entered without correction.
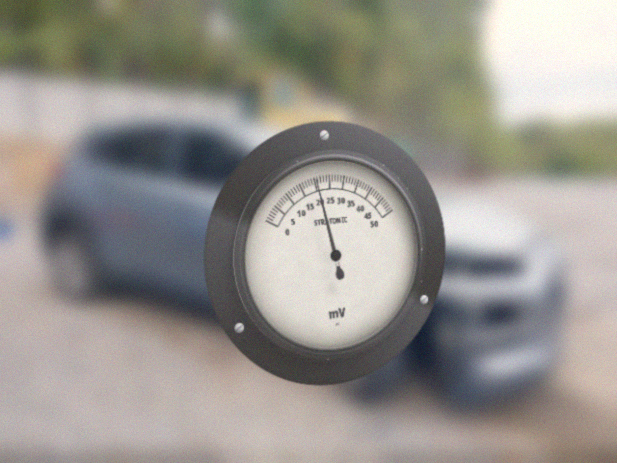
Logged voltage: 20 mV
